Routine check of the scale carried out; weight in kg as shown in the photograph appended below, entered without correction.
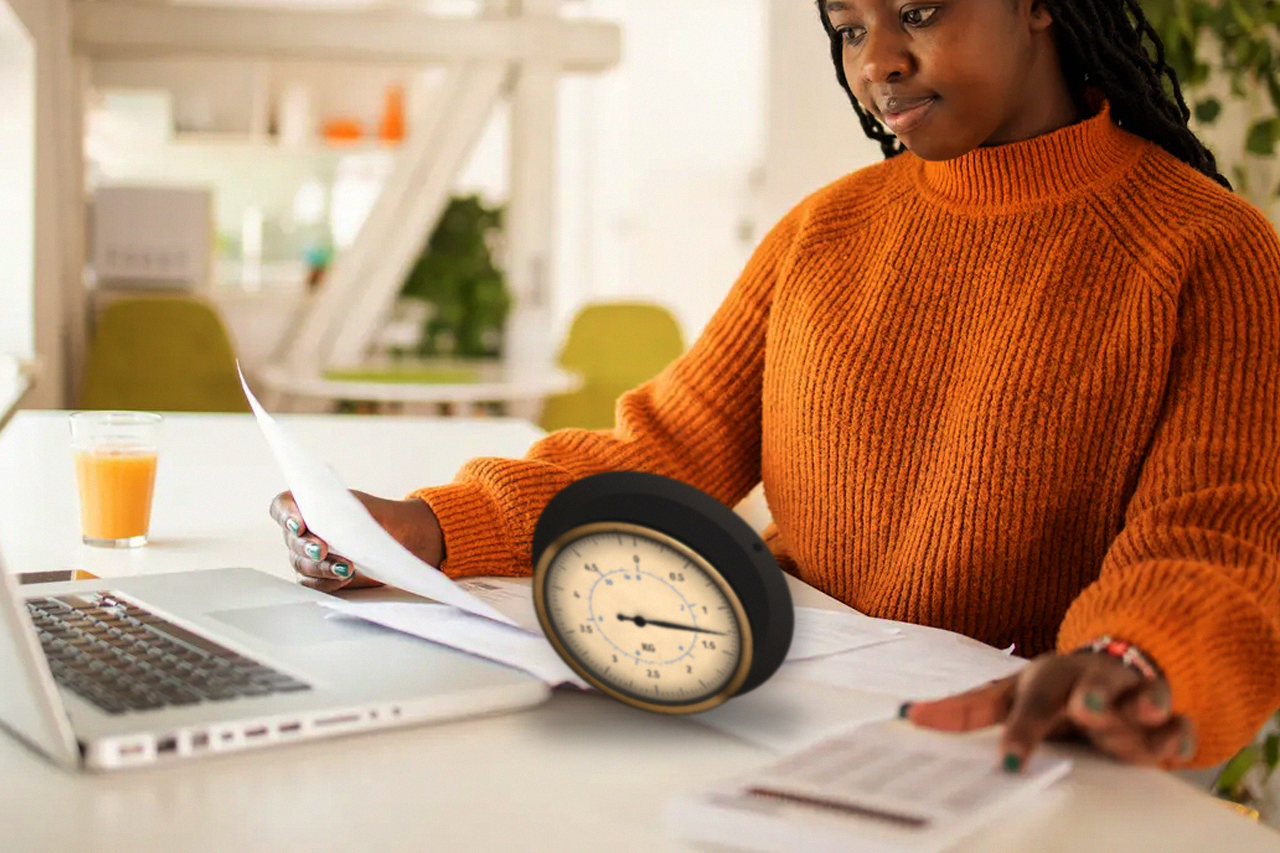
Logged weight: 1.25 kg
